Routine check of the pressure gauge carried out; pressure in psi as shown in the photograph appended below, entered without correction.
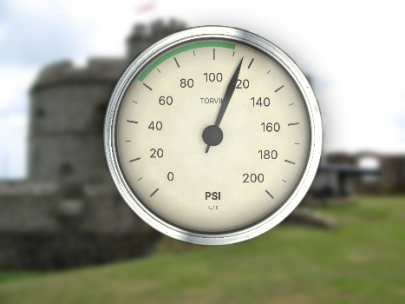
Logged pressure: 115 psi
